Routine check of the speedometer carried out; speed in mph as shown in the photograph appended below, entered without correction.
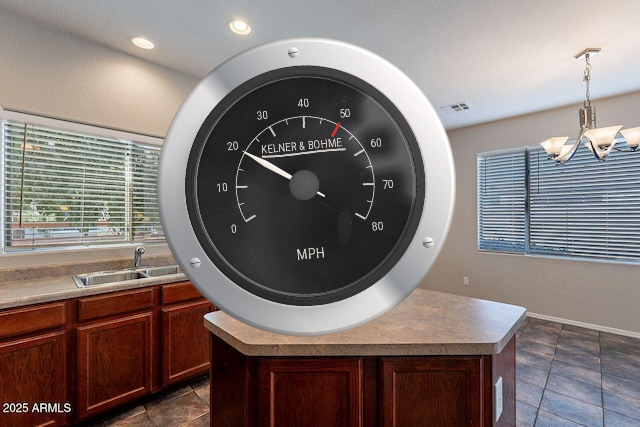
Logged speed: 20 mph
